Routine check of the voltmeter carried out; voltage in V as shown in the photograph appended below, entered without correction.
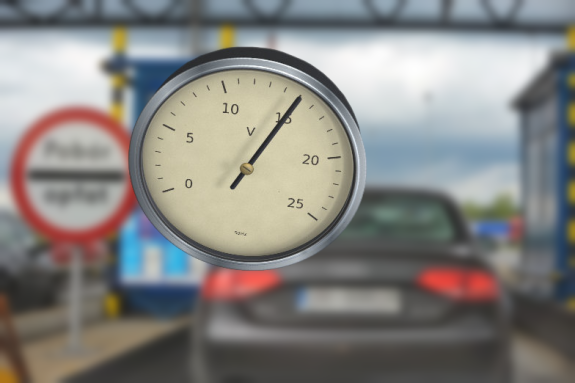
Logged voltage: 15 V
